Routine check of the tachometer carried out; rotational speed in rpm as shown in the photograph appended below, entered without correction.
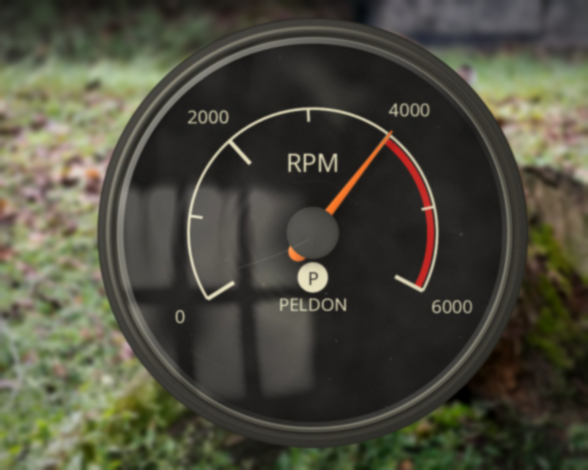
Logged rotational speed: 4000 rpm
